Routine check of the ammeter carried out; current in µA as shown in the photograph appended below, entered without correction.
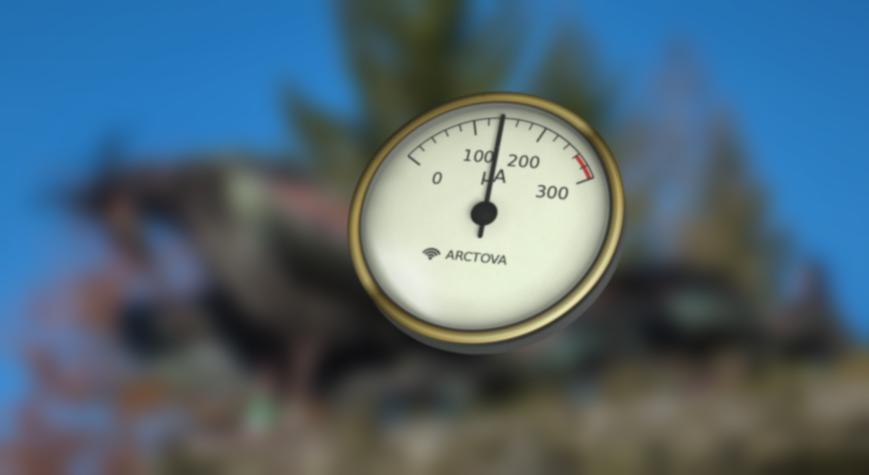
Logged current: 140 µA
